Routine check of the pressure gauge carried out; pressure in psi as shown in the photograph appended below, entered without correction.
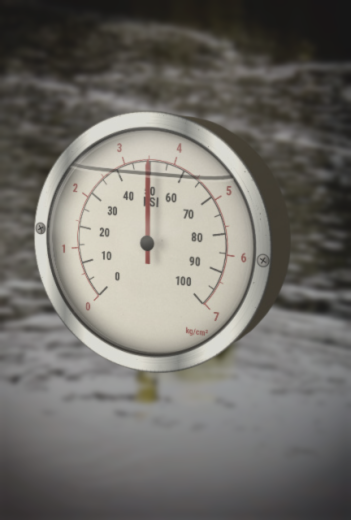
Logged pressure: 50 psi
